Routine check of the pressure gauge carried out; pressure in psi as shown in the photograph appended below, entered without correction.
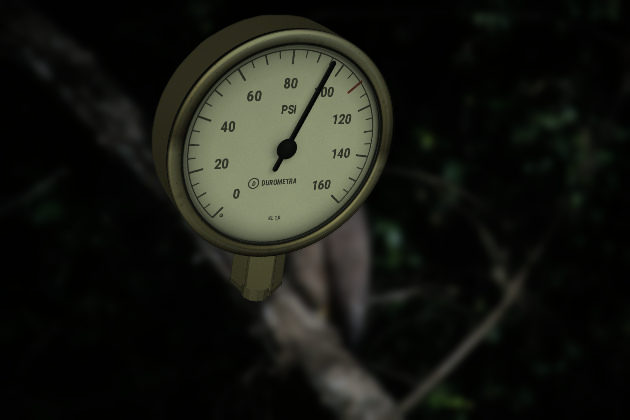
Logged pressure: 95 psi
